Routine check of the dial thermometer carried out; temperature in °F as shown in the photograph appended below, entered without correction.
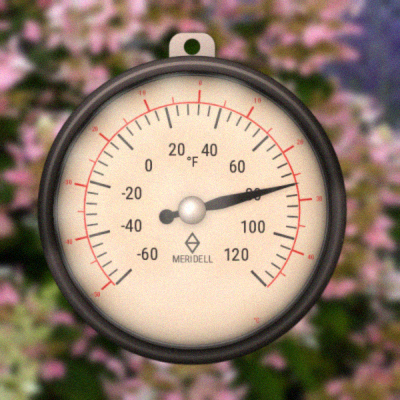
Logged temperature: 80 °F
